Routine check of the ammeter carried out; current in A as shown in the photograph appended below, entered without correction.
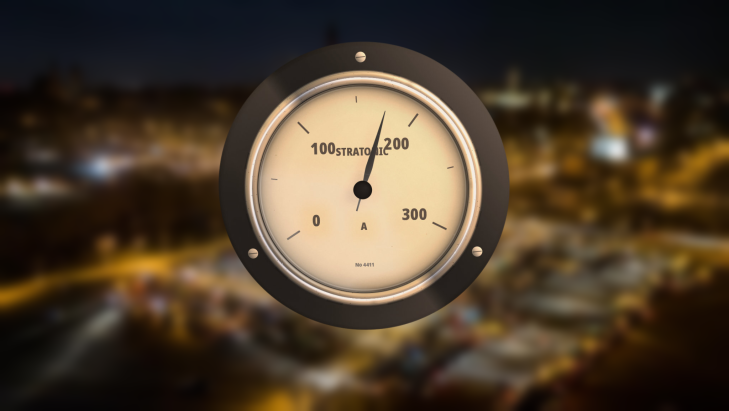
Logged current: 175 A
